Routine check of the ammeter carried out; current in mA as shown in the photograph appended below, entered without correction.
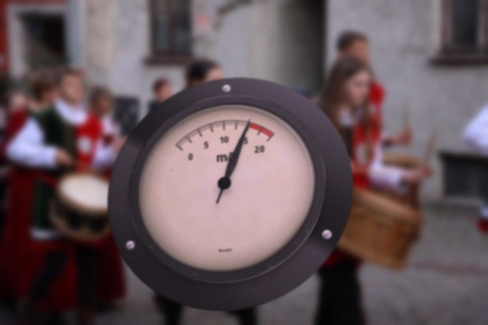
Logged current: 15 mA
